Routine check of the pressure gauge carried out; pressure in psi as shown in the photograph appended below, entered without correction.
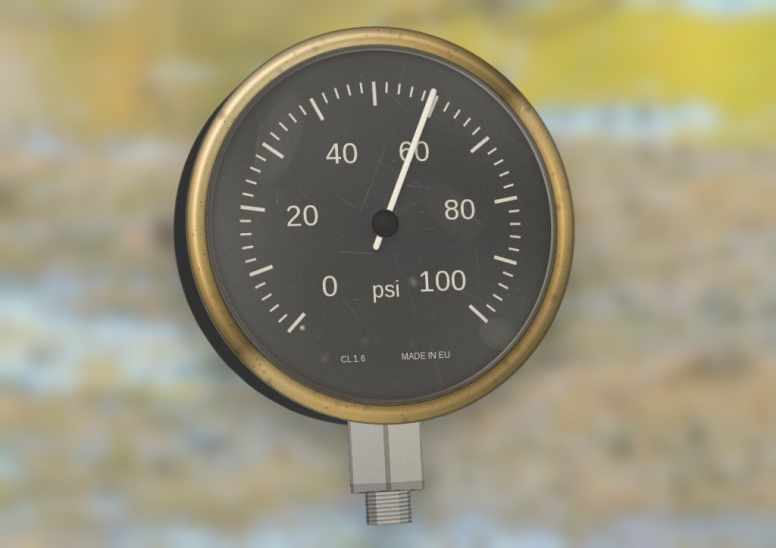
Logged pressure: 59 psi
